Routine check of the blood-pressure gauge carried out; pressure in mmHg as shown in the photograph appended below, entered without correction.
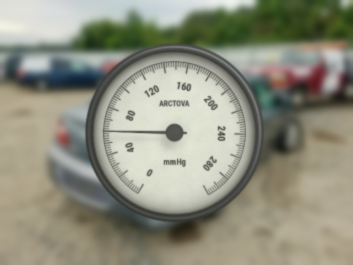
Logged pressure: 60 mmHg
